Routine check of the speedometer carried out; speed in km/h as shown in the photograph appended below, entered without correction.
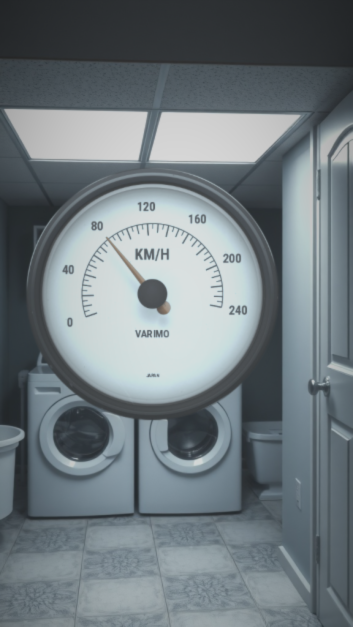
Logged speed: 80 km/h
